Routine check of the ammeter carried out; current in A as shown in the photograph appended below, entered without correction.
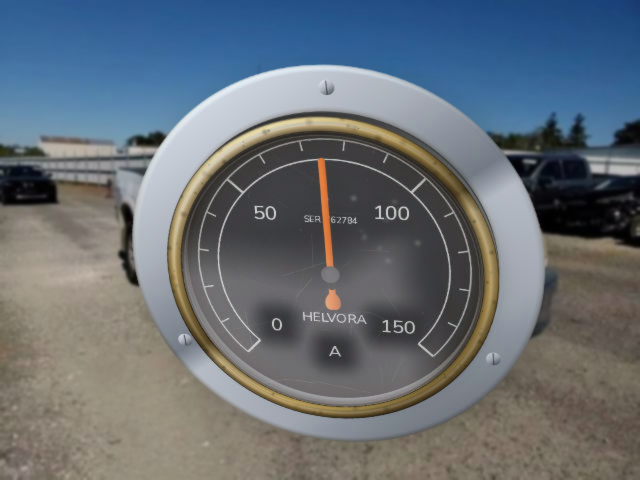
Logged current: 75 A
